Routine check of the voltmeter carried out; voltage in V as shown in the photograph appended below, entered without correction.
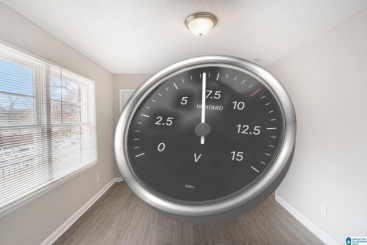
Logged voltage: 6.75 V
